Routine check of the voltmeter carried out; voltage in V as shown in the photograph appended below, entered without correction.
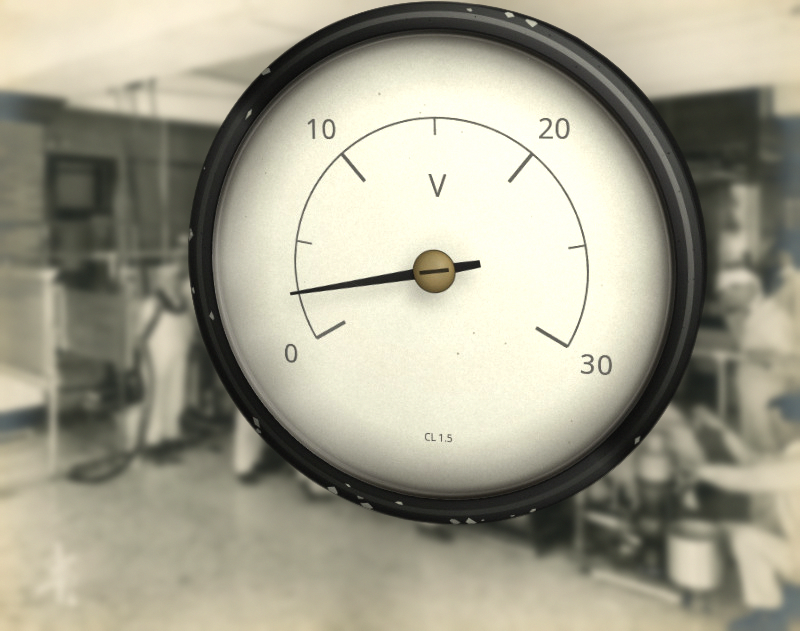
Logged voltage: 2.5 V
